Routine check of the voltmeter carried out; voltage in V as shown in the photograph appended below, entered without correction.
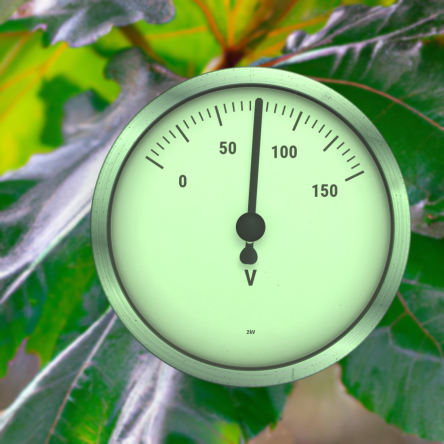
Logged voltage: 75 V
